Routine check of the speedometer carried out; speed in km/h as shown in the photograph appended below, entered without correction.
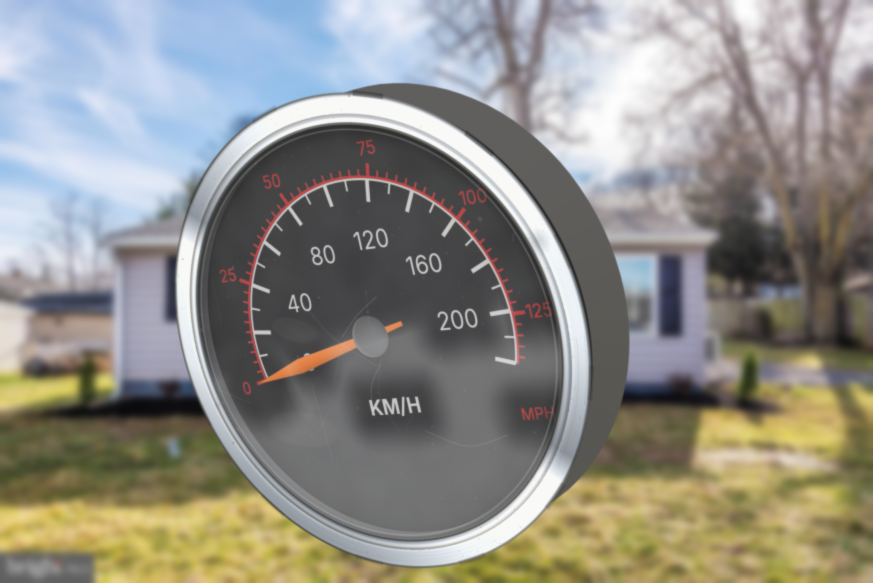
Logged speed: 0 km/h
